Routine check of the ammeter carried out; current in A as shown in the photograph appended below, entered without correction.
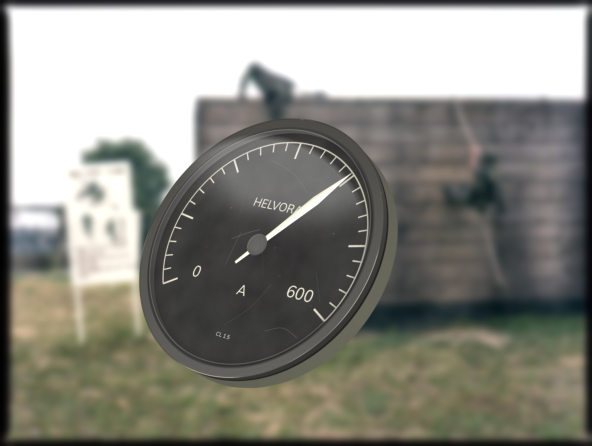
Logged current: 400 A
